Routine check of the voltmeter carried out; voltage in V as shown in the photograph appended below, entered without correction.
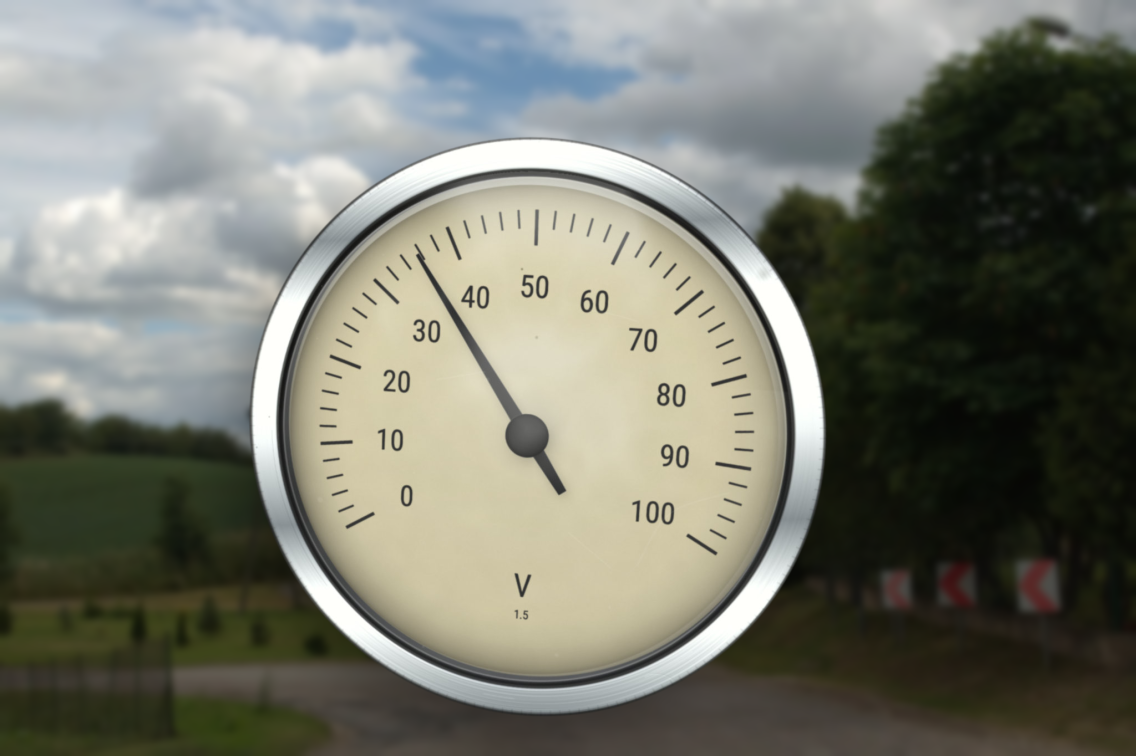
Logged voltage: 36 V
